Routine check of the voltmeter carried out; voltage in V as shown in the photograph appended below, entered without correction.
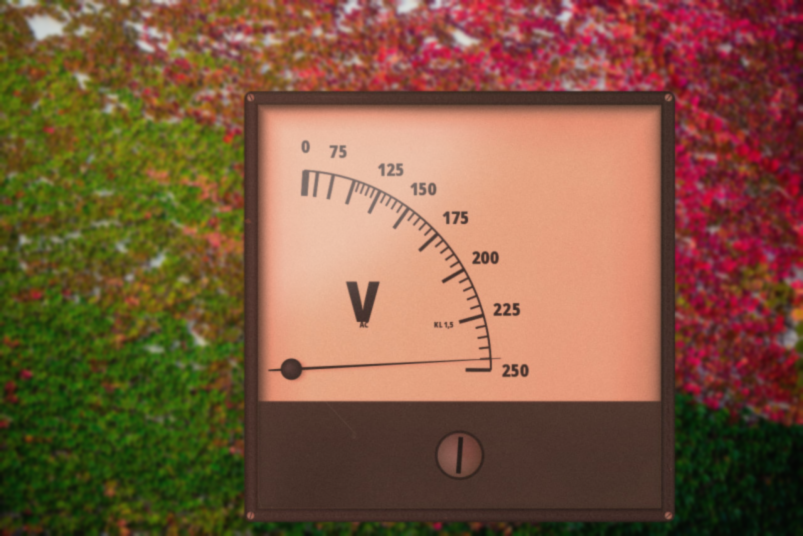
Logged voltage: 245 V
